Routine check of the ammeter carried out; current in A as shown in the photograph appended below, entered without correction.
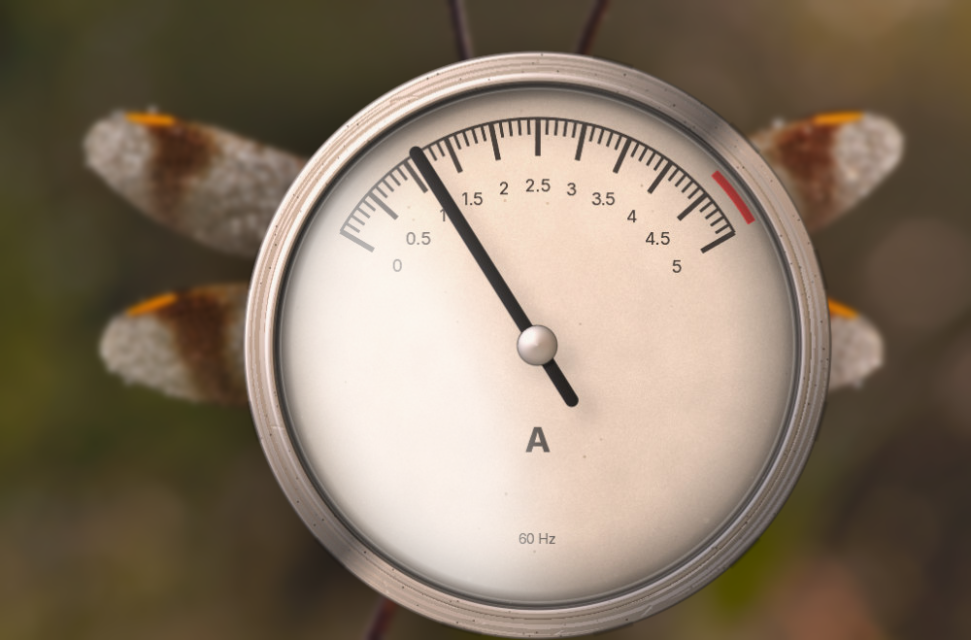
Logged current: 1.15 A
